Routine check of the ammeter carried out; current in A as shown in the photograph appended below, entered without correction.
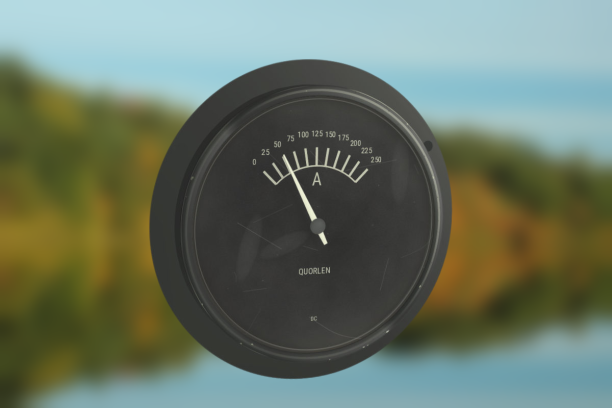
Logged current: 50 A
